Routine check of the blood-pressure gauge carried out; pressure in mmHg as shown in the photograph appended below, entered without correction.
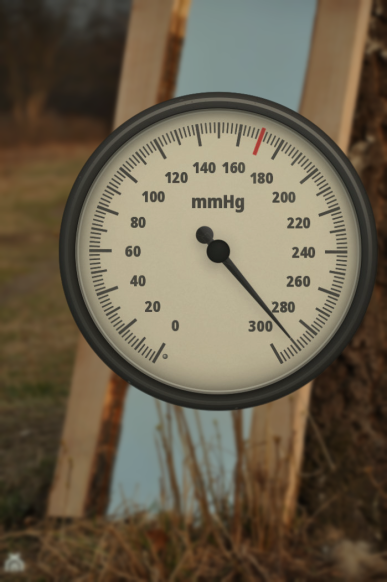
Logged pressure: 290 mmHg
